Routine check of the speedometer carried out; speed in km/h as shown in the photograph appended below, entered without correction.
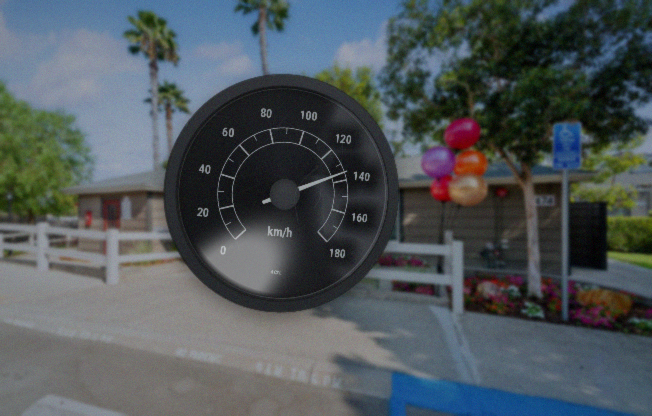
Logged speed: 135 km/h
